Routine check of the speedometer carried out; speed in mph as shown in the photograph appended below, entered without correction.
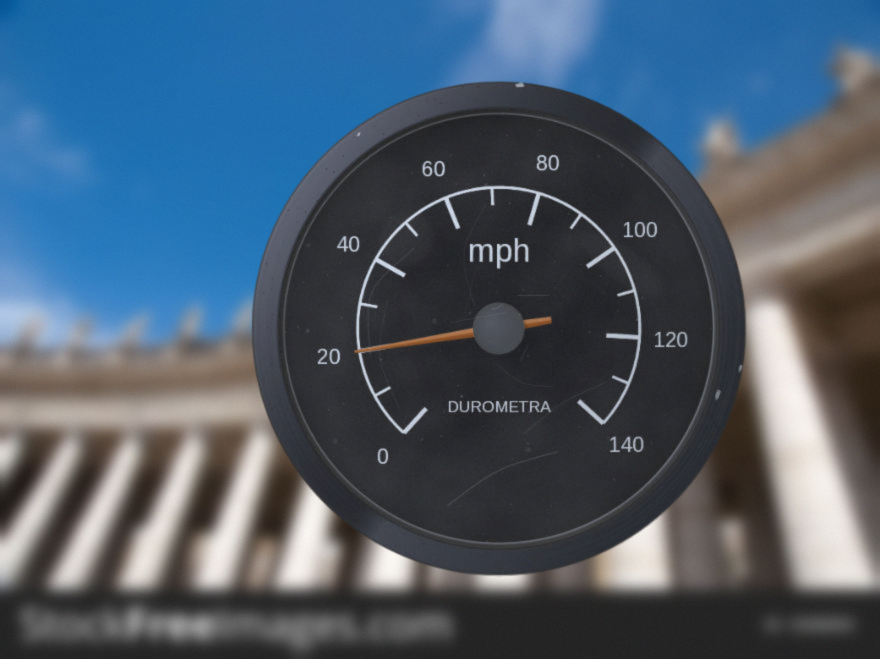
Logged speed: 20 mph
